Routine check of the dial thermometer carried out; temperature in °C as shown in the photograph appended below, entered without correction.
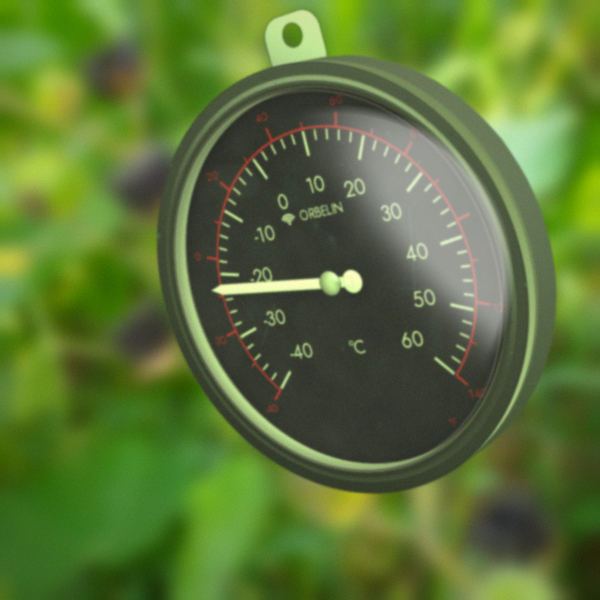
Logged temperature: -22 °C
